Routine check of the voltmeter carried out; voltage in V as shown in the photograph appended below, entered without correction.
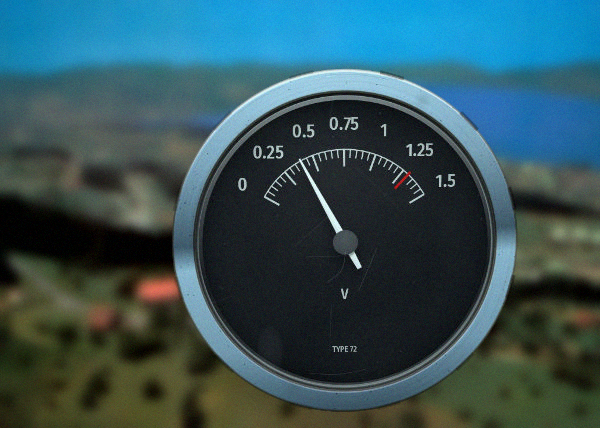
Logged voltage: 0.4 V
